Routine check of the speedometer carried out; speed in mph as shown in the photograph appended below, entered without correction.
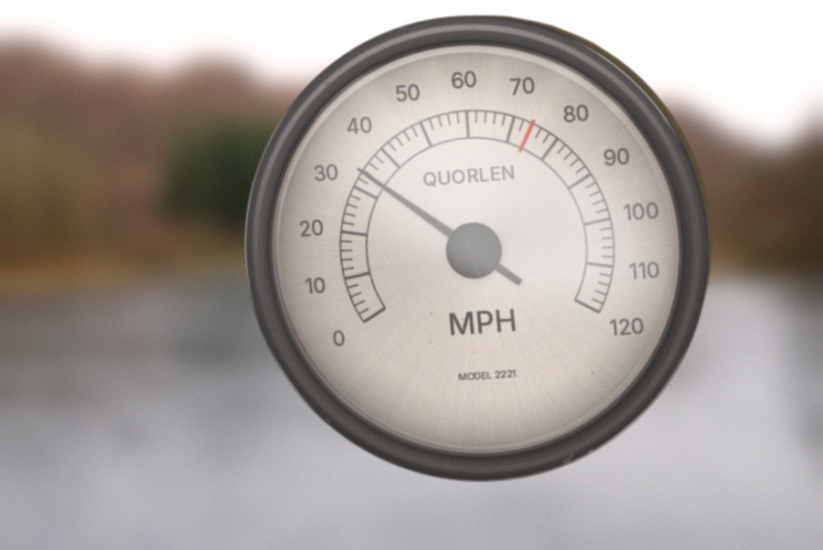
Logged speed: 34 mph
